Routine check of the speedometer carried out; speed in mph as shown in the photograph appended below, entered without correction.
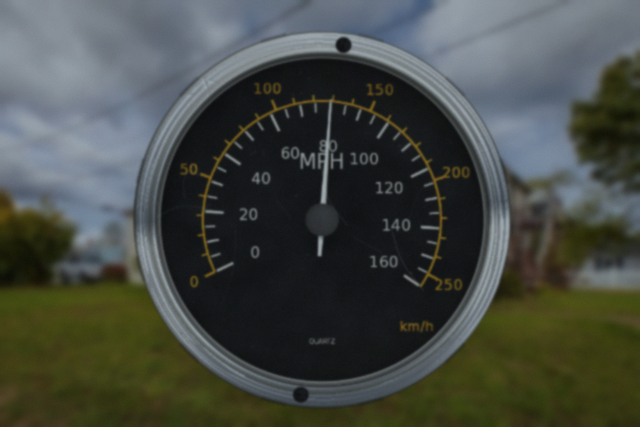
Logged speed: 80 mph
